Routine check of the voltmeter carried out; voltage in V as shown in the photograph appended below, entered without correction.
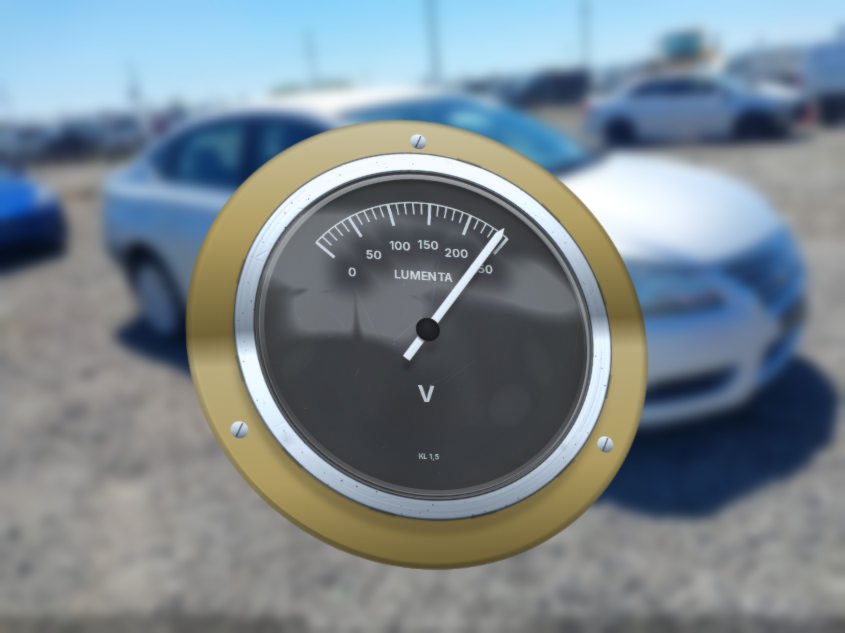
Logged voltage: 240 V
